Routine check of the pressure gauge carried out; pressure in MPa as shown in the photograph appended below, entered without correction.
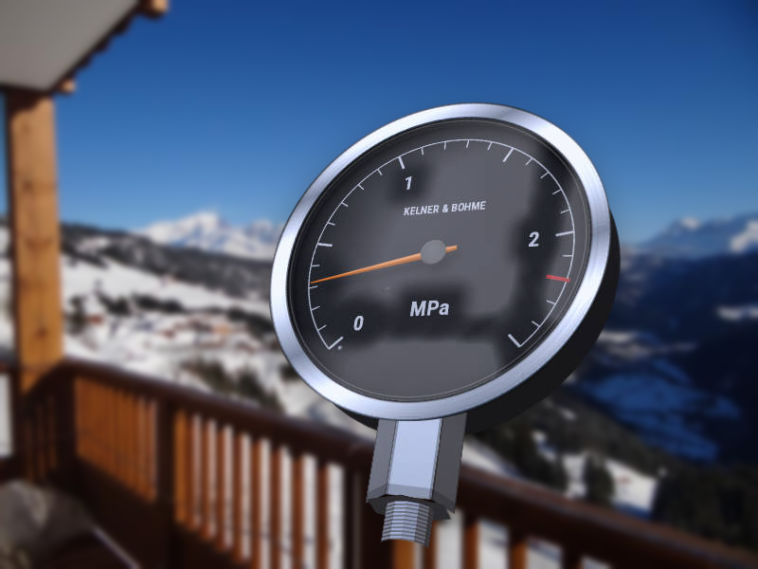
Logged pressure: 0.3 MPa
